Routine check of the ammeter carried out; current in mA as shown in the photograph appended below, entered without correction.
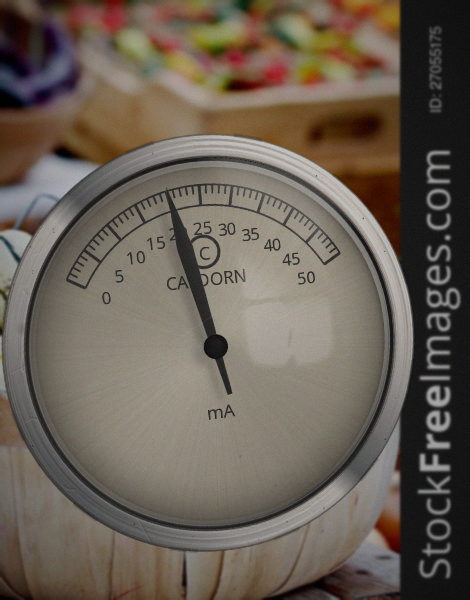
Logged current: 20 mA
